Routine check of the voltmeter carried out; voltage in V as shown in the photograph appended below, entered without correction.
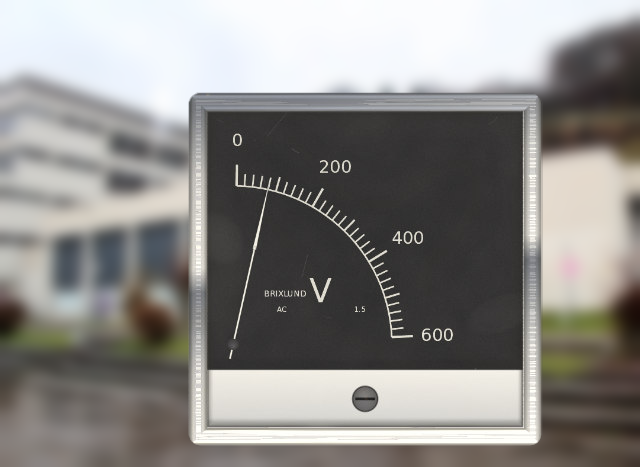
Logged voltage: 80 V
